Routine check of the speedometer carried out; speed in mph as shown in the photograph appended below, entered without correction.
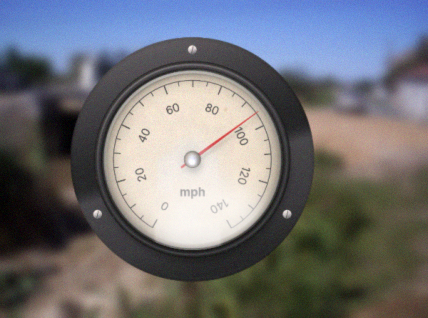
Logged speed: 95 mph
